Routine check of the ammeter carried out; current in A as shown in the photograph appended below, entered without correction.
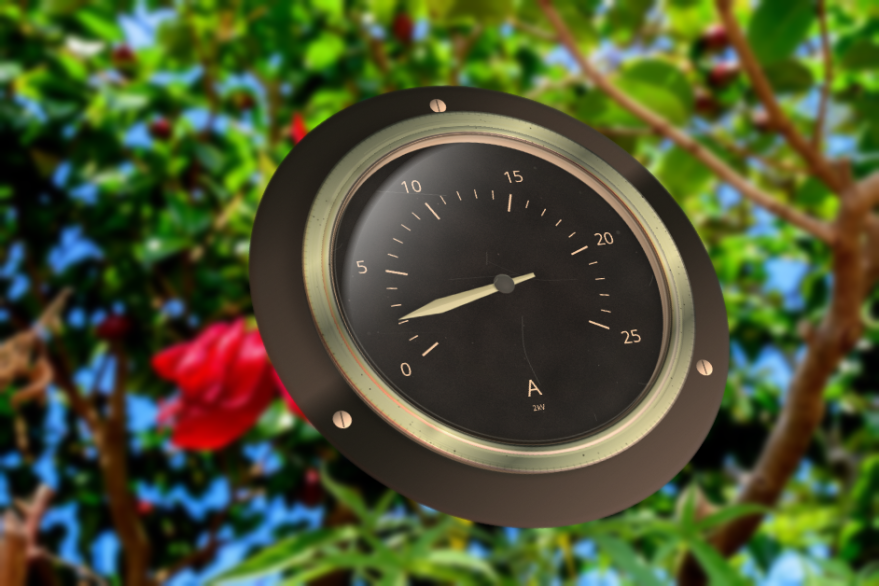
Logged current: 2 A
